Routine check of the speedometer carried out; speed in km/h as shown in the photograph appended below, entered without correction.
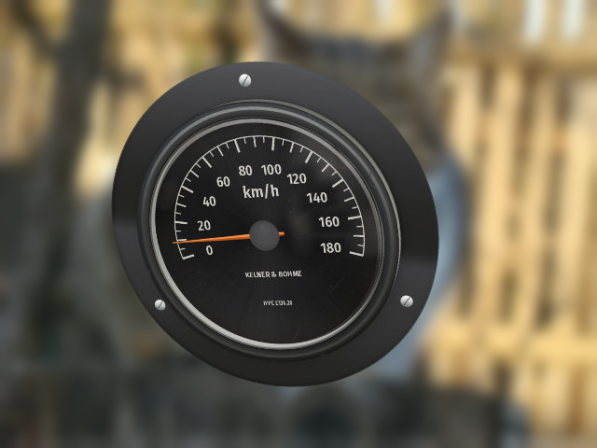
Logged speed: 10 km/h
